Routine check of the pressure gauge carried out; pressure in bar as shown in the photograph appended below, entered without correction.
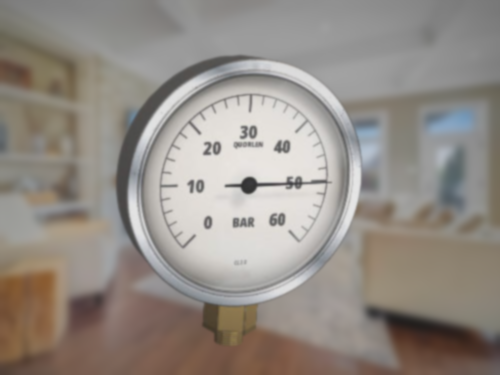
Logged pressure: 50 bar
